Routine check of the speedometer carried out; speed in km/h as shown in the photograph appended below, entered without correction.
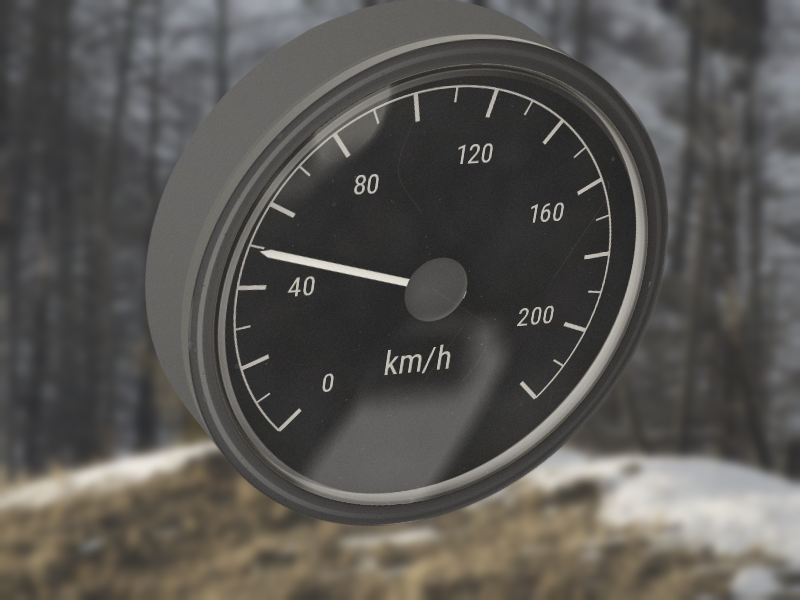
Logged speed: 50 km/h
